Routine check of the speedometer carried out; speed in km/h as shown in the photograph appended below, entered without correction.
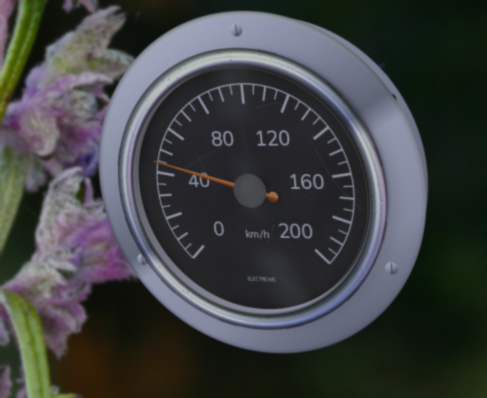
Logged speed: 45 km/h
